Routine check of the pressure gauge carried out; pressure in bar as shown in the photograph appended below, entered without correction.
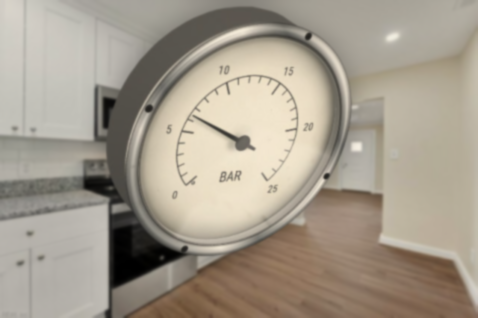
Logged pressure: 6.5 bar
